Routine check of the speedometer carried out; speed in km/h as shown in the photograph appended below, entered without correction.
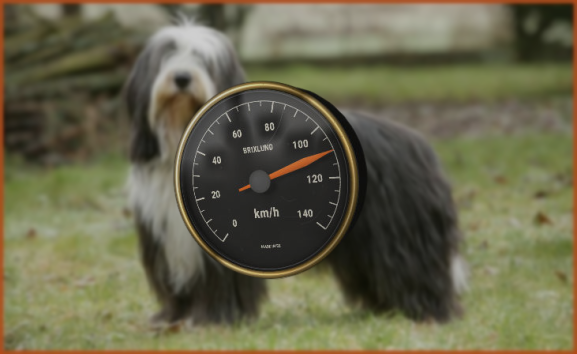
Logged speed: 110 km/h
